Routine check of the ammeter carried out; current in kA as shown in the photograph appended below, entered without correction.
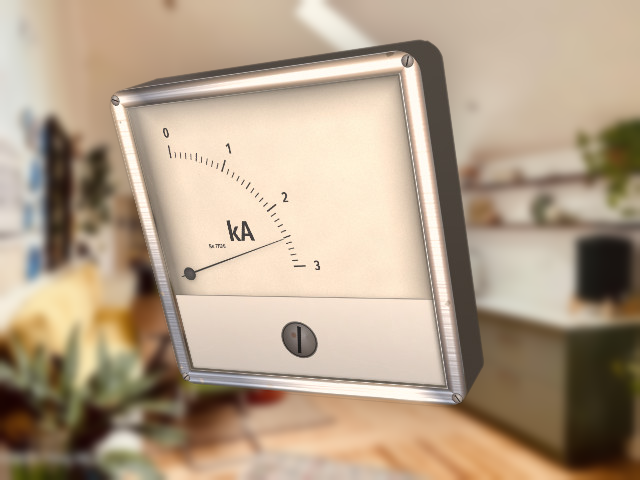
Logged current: 2.5 kA
